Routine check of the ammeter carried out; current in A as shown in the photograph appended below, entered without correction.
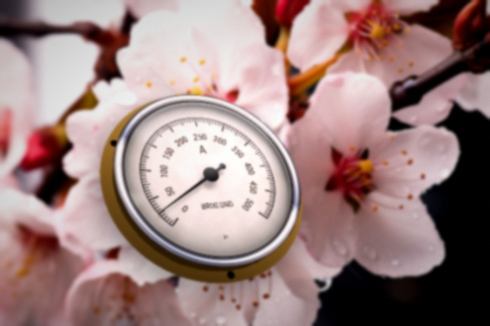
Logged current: 25 A
